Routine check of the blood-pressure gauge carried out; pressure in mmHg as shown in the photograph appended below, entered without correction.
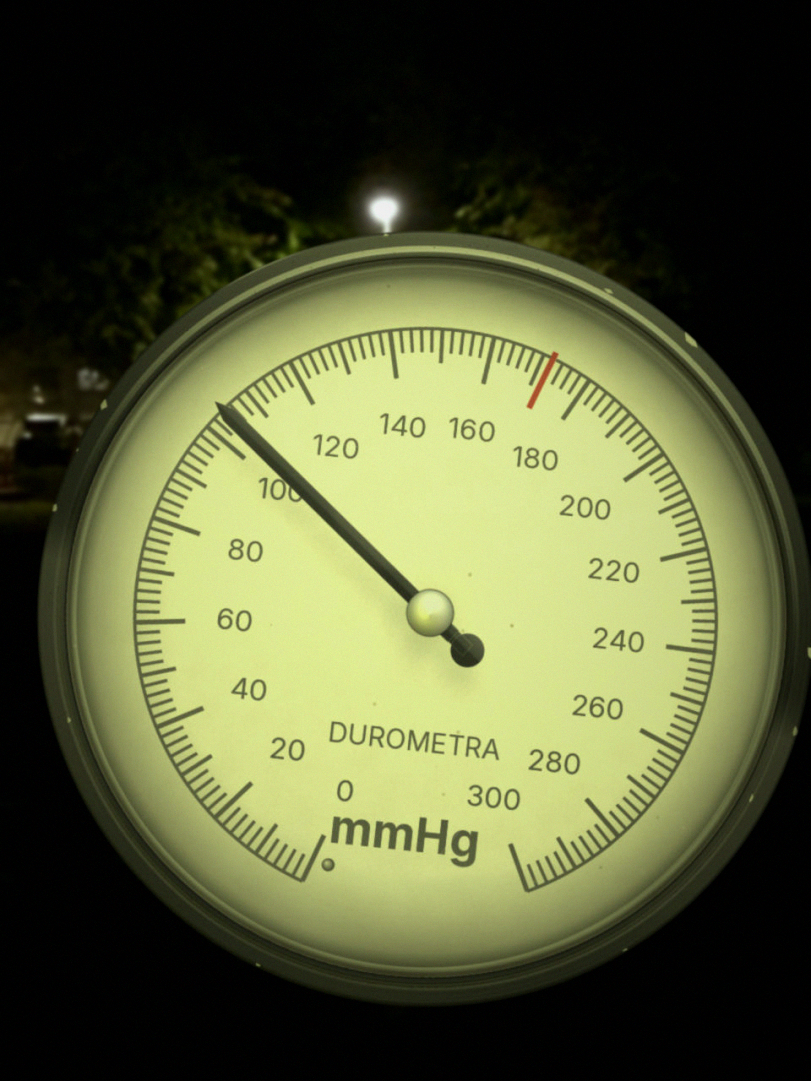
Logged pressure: 104 mmHg
